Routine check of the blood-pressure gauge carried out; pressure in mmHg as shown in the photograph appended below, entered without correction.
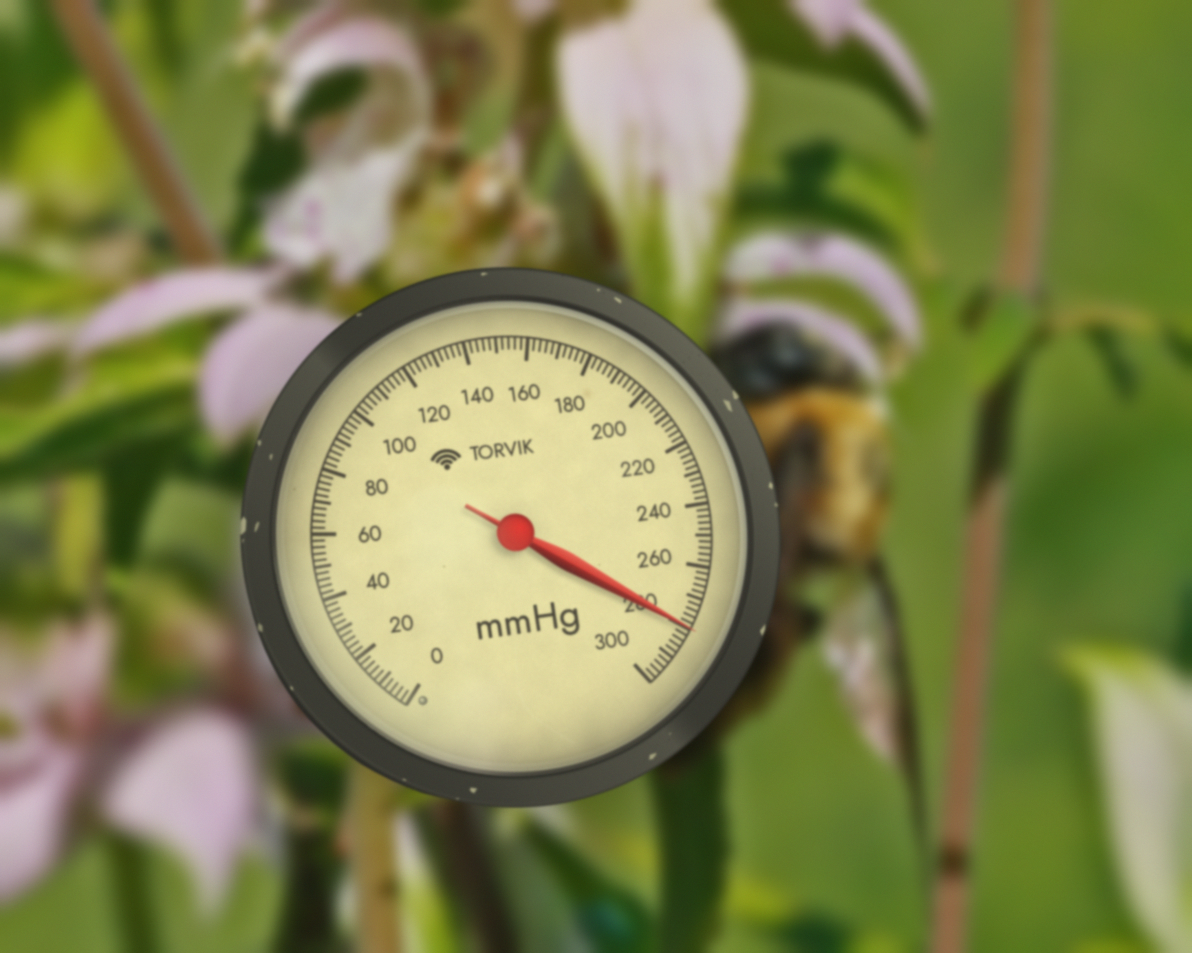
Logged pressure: 280 mmHg
